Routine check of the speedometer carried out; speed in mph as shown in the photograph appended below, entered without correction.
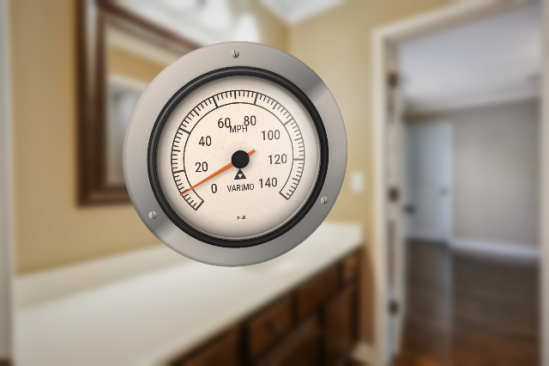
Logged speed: 10 mph
